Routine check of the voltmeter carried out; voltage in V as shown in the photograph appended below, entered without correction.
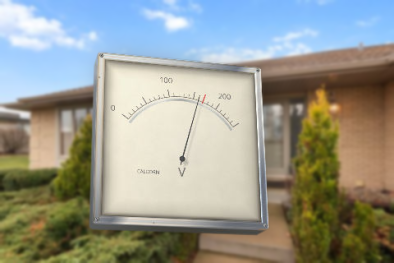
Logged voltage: 160 V
